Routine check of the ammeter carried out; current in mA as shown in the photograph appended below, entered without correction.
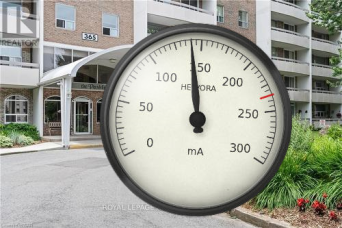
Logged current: 140 mA
